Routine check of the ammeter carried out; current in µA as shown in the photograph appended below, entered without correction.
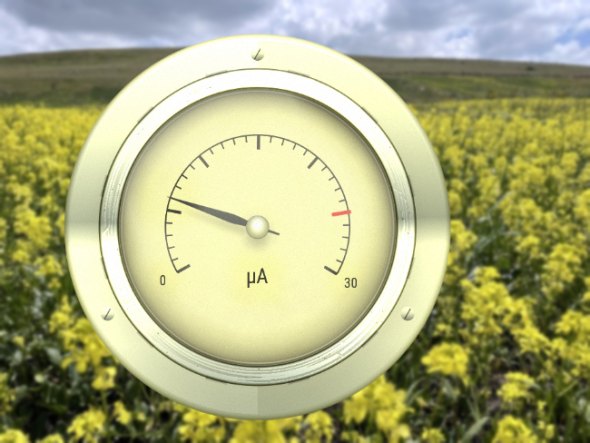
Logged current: 6 µA
